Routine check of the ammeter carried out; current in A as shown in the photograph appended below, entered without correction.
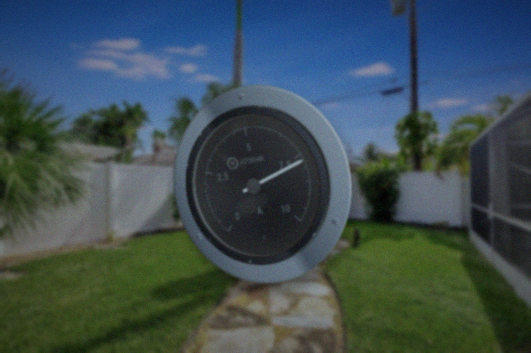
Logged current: 7.75 A
